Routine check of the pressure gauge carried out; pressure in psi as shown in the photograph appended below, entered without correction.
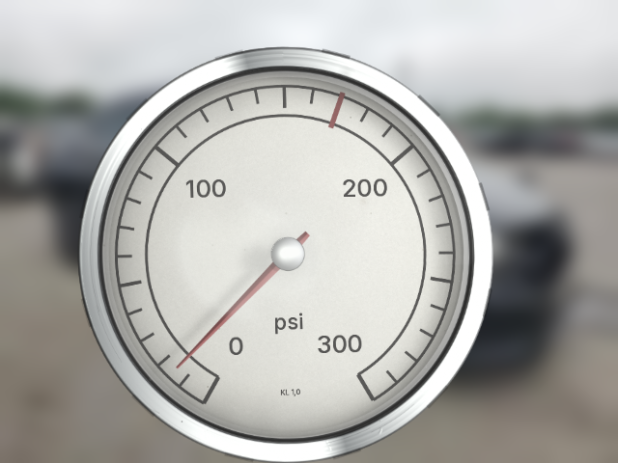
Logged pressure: 15 psi
